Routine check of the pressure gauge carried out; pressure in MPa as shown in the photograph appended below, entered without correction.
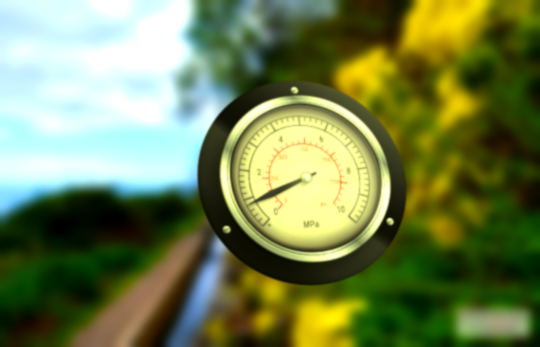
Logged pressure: 0.8 MPa
